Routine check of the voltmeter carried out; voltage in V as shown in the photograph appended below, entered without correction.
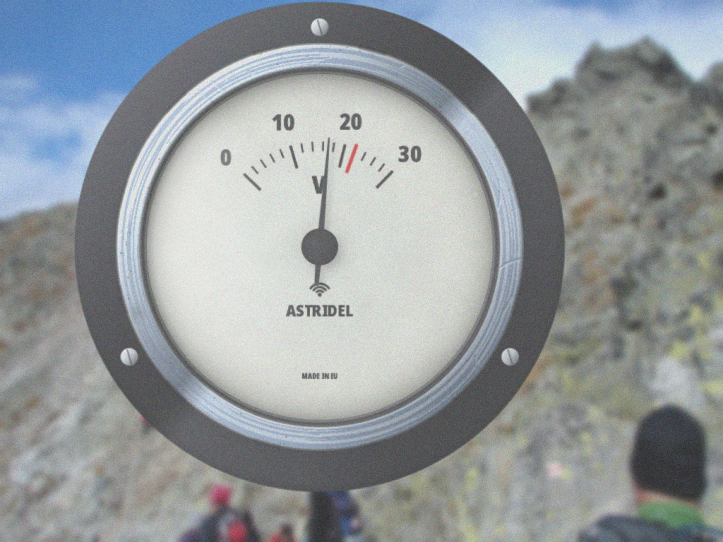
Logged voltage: 17 V
